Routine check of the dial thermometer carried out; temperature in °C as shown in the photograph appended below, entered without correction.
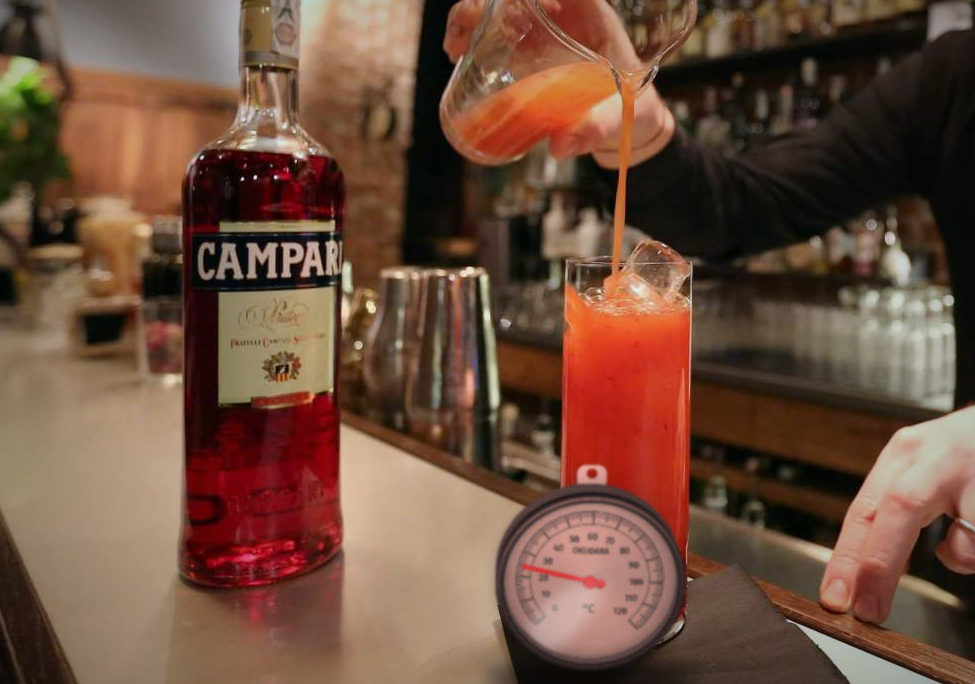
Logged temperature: 25 °C
